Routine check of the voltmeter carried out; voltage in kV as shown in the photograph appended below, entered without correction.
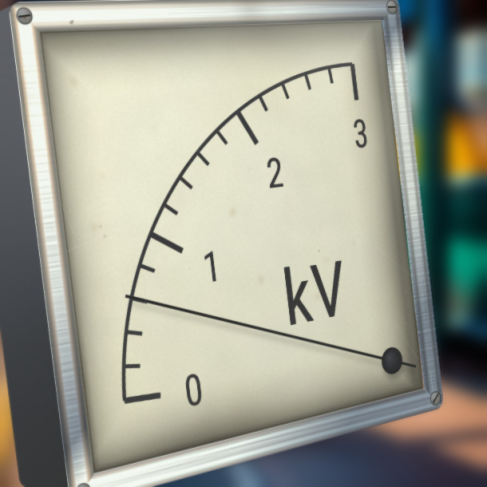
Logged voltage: 0.6 kV
